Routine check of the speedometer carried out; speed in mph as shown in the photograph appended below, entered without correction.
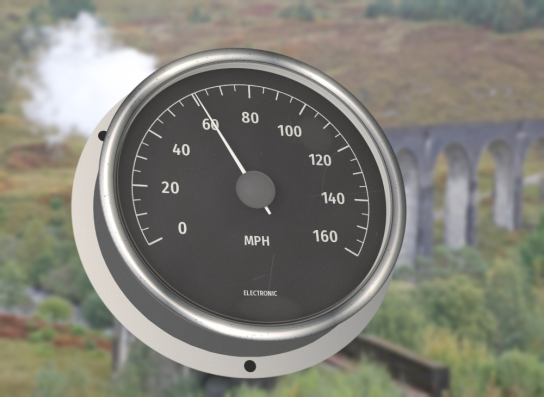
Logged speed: 60 mph
